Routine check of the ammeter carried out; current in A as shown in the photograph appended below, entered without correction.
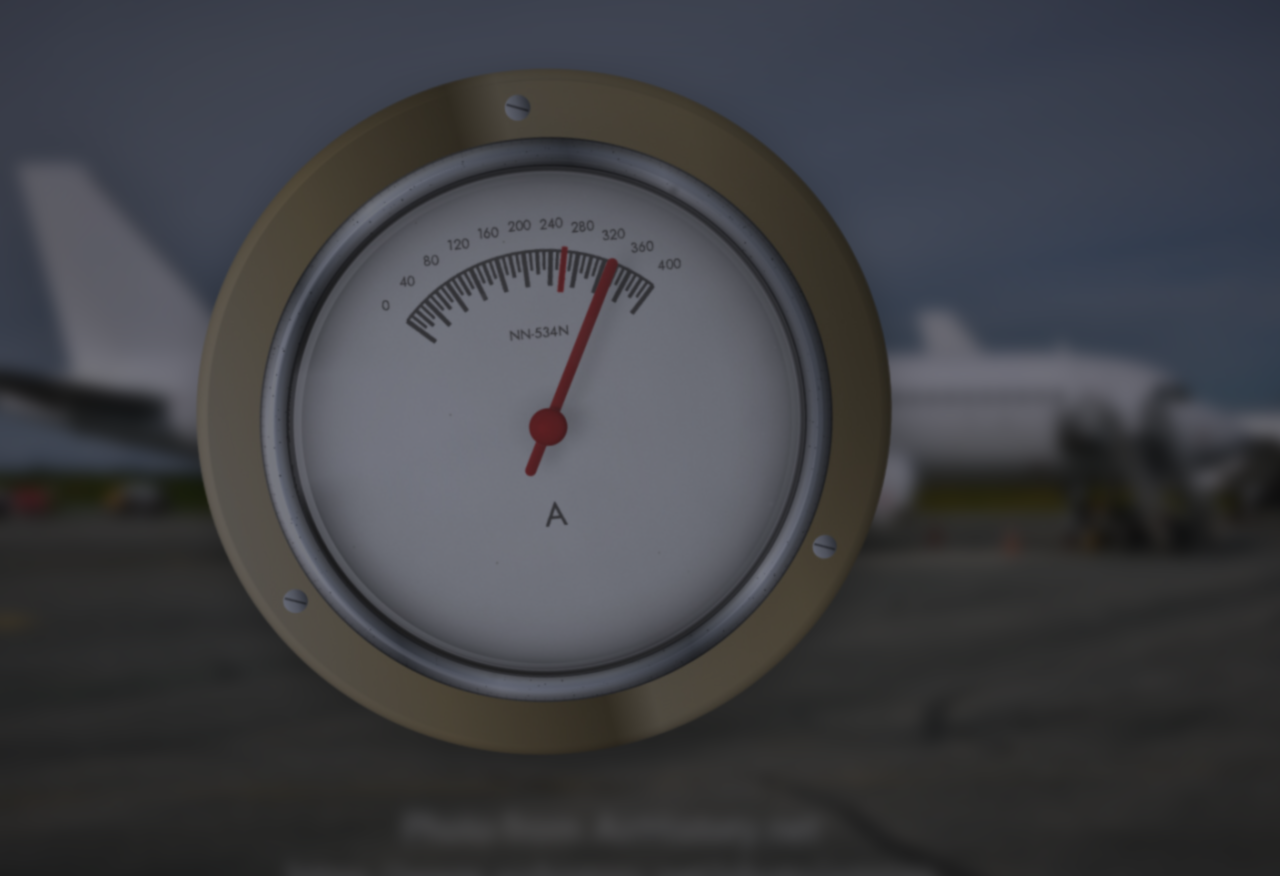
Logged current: 330 A
